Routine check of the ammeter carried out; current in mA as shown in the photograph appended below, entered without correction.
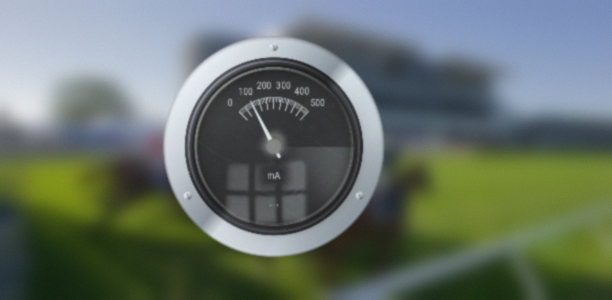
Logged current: 100 mA
